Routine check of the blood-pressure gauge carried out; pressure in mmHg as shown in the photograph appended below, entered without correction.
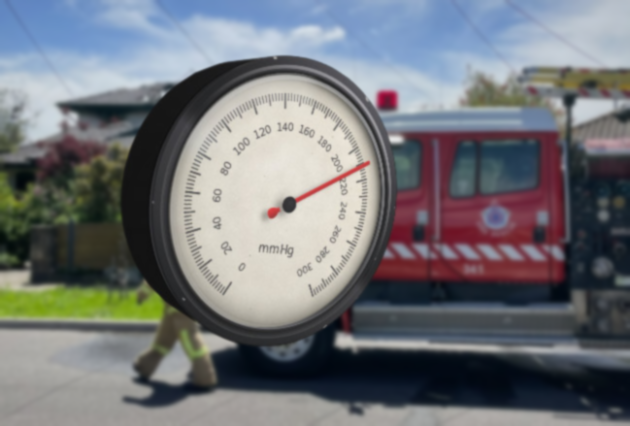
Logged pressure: 210 mmHg
